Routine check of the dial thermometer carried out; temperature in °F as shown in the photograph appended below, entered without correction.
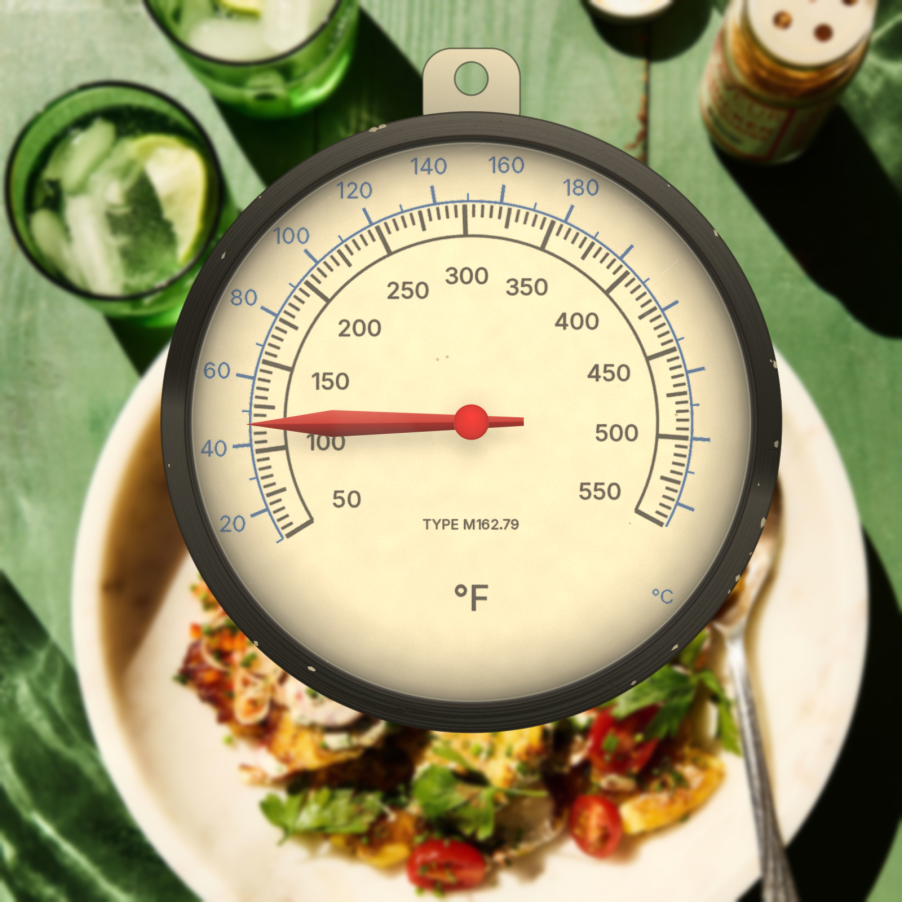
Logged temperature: 115 °F
